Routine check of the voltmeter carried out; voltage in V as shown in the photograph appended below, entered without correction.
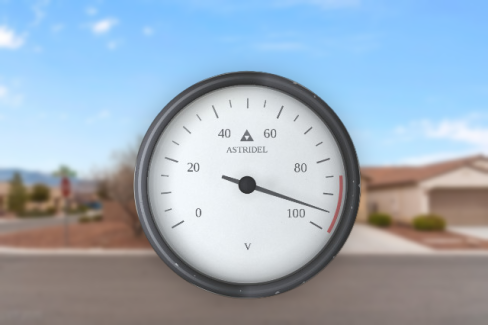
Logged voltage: 95 V
